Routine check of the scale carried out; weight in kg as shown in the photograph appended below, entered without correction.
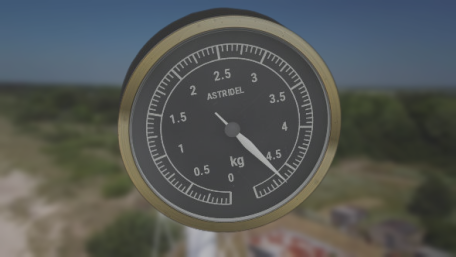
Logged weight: 4.65 kg
